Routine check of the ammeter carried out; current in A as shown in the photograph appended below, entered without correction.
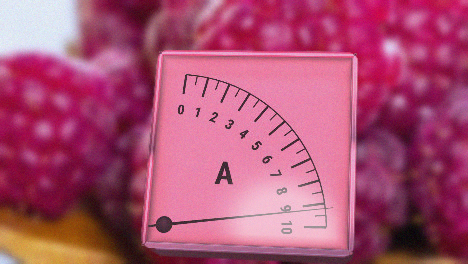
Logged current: 9.25 A
